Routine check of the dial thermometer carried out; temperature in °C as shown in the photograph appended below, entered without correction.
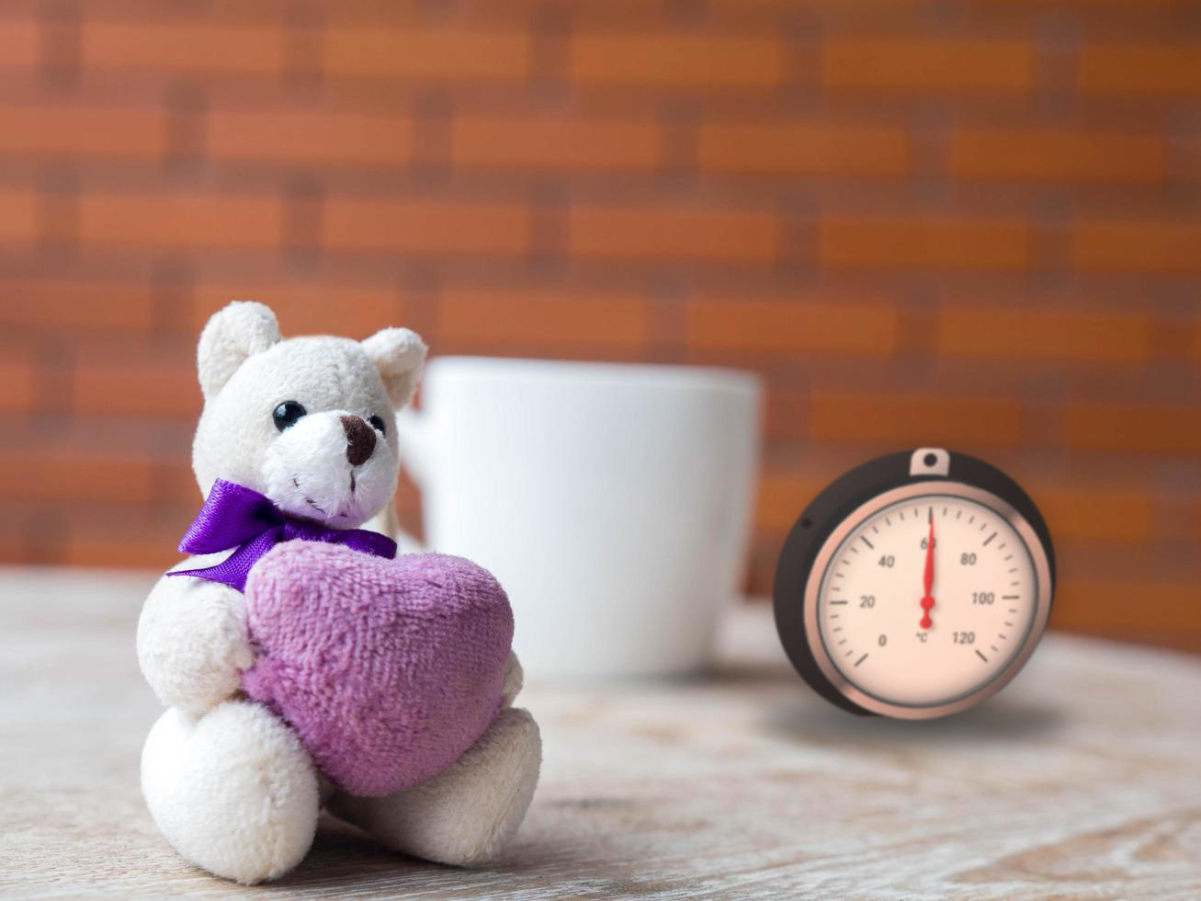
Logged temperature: 60 °C
